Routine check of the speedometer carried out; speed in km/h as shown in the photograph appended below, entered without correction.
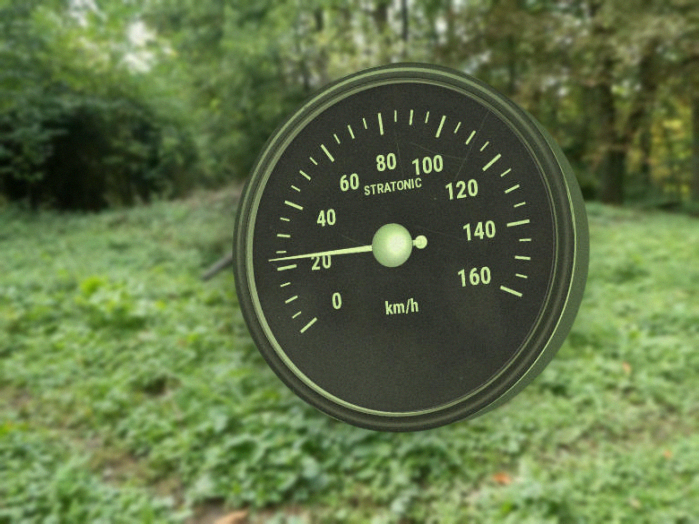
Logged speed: 22.5 km/h
